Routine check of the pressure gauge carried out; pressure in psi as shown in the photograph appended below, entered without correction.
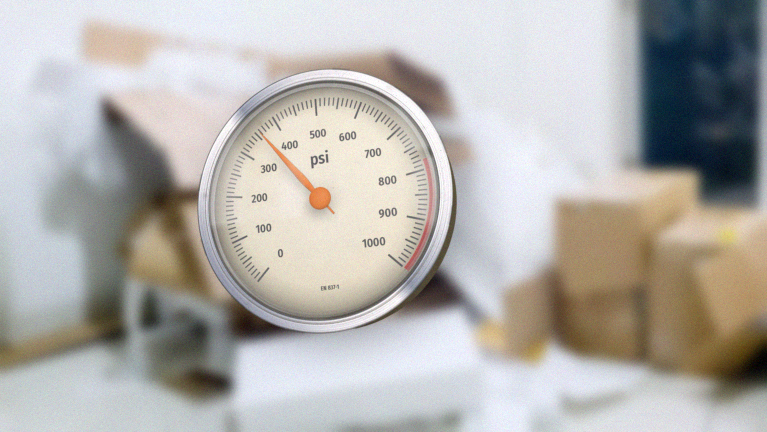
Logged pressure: 360 psi
